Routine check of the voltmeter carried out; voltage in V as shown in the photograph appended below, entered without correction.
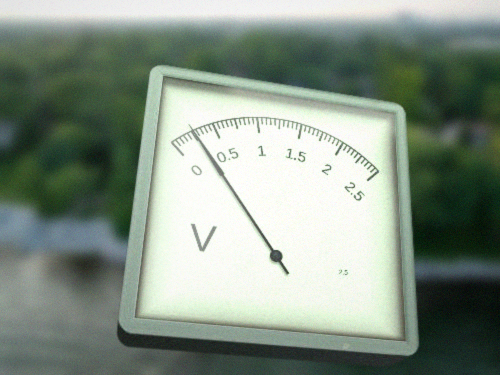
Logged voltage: 0.25 V
